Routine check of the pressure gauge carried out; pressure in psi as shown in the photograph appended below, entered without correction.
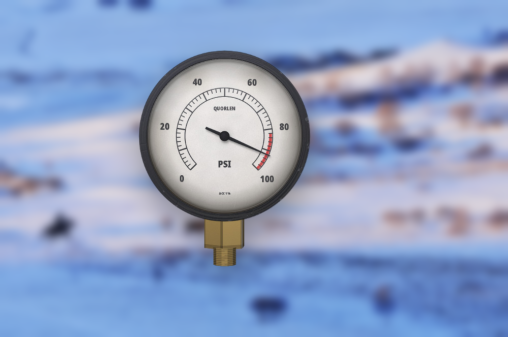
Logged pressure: 92 psi
